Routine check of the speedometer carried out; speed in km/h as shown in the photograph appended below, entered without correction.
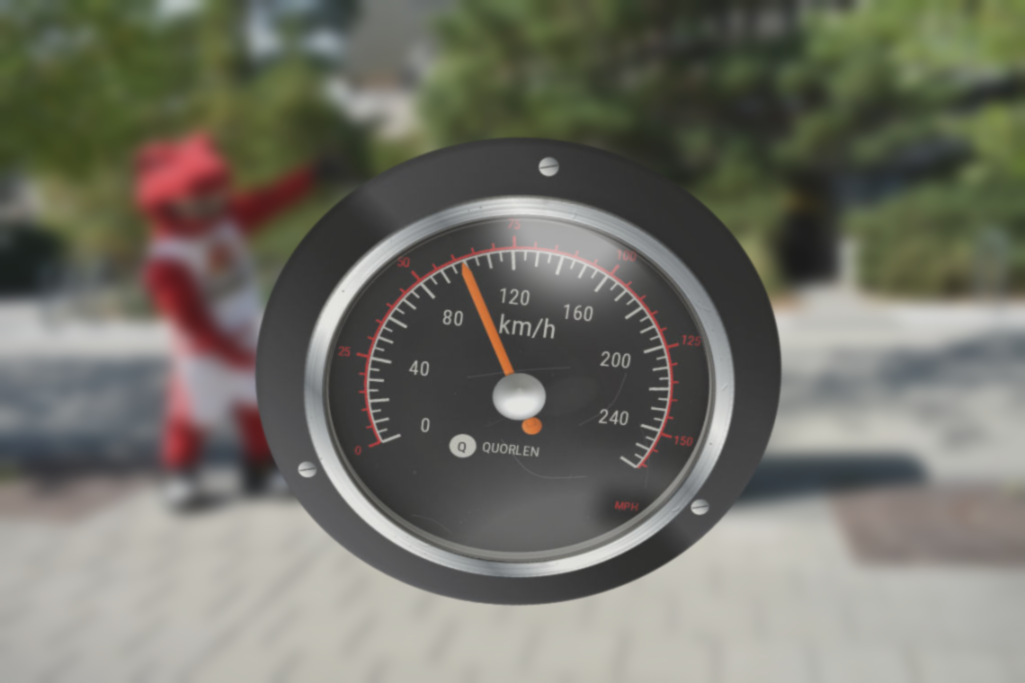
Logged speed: 100 km/h
